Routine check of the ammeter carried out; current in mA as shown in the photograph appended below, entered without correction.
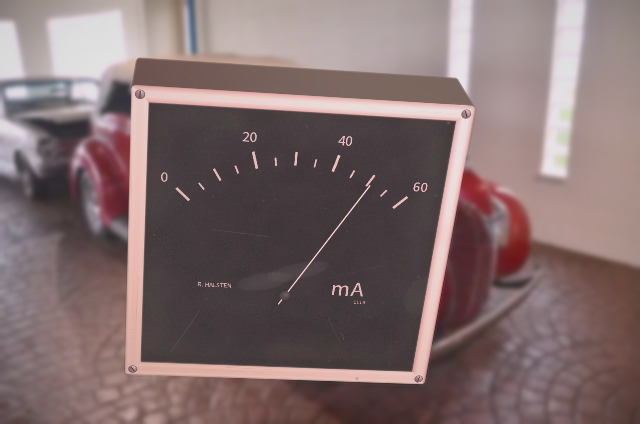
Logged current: 50 mA
